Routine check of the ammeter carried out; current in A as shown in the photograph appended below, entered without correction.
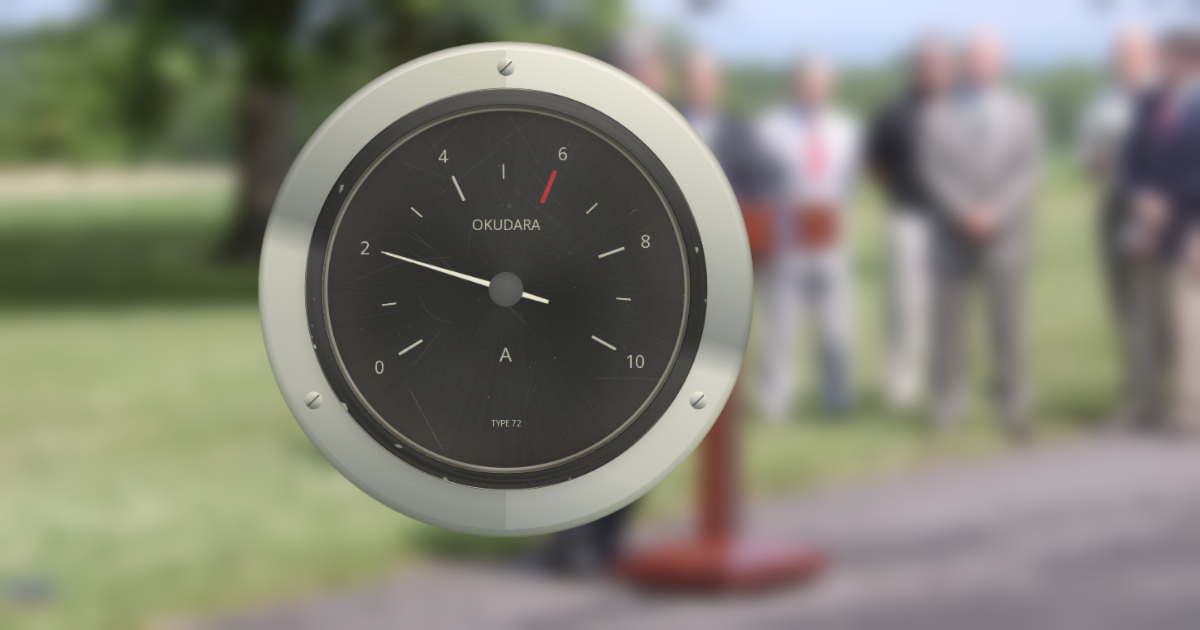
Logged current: 2 A
